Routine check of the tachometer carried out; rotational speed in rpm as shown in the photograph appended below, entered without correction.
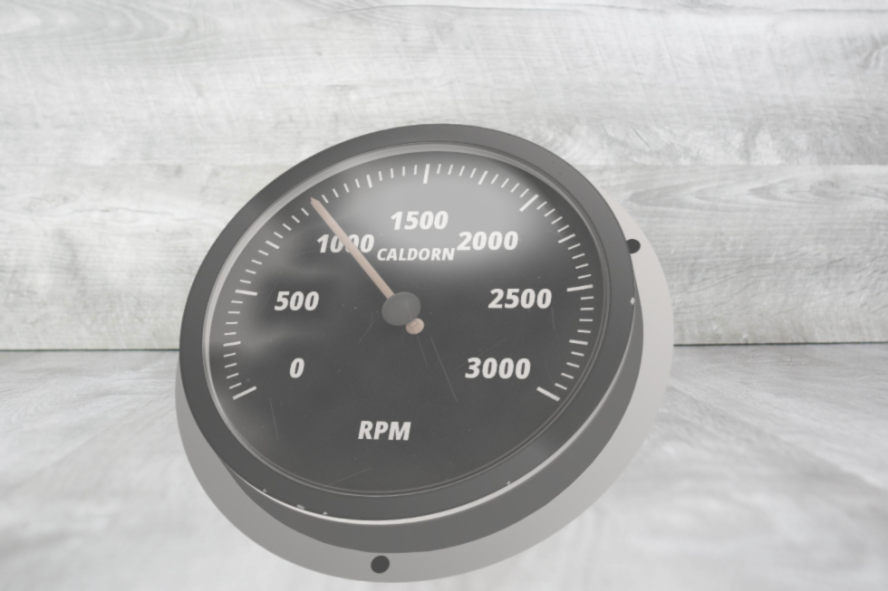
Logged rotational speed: 1000 rpm
